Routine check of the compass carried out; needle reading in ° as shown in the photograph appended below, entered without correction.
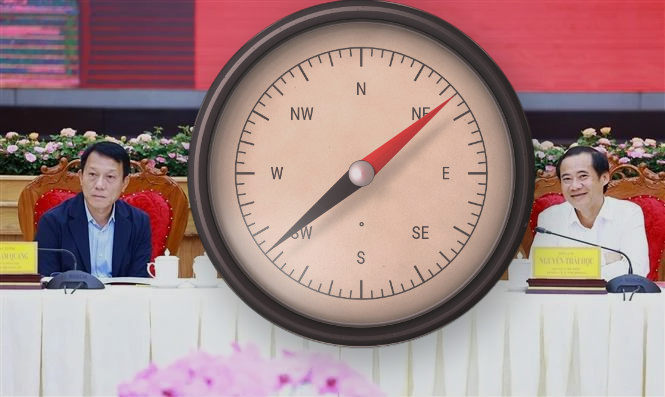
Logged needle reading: 50 °
